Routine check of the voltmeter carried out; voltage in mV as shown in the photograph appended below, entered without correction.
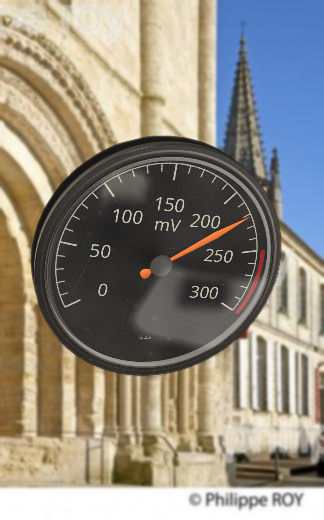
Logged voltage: 220 mV
